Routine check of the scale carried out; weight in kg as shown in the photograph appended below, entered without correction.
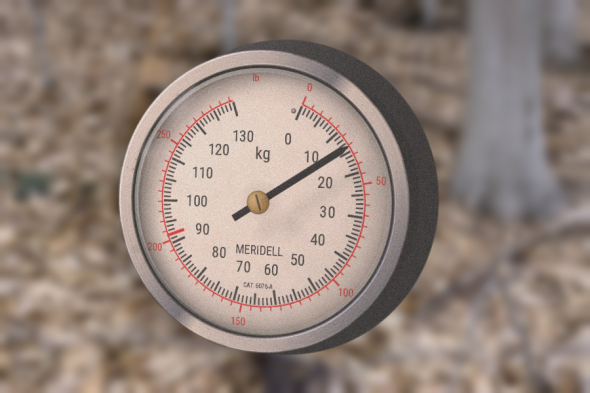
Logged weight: 14 kg
